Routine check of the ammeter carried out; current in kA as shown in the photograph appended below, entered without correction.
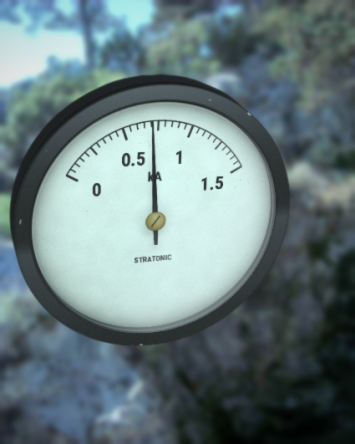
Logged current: 0.7 kA
